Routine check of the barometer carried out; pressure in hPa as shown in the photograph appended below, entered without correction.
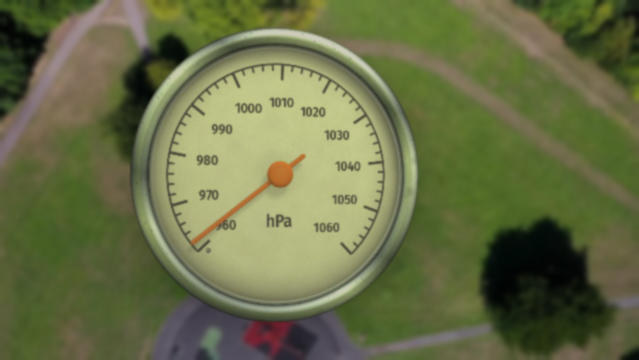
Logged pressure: 962 hPa
